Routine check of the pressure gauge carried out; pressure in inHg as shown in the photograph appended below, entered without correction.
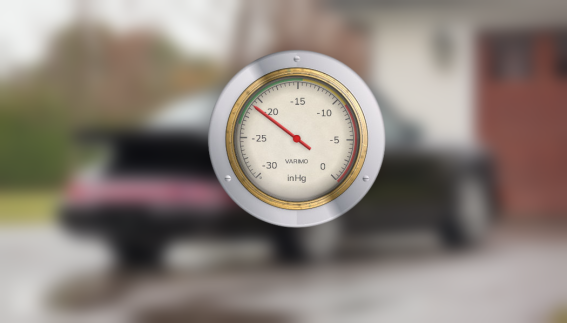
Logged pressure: -21 inHg
